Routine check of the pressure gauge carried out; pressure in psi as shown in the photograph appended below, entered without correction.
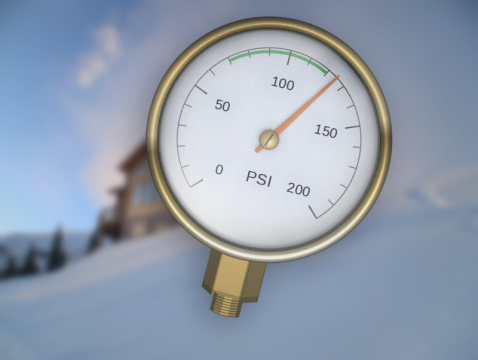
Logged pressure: 125 psi
